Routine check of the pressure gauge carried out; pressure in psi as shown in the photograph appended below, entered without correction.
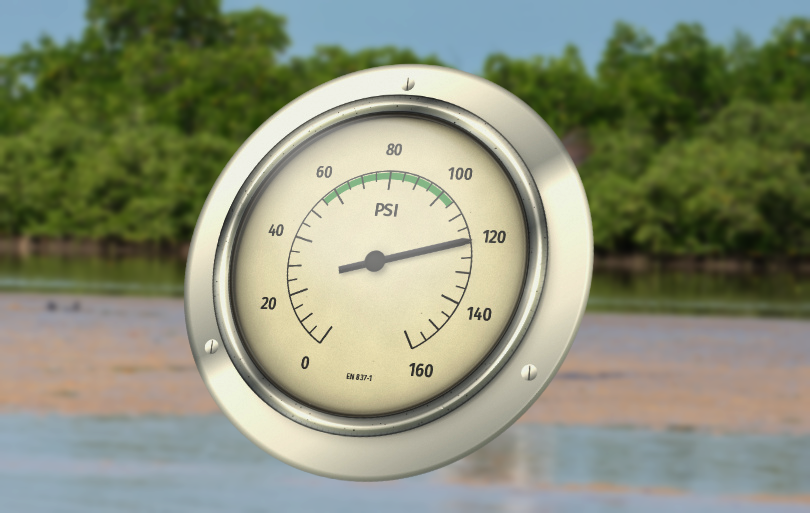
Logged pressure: 120 psi
